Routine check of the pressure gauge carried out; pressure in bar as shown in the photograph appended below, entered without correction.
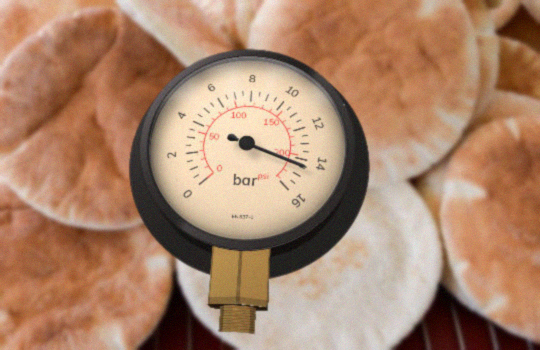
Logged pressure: 14.5 bar
